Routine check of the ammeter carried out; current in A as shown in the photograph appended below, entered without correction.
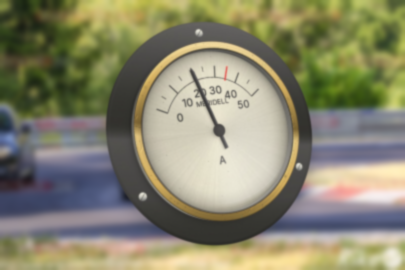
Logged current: 20 A
